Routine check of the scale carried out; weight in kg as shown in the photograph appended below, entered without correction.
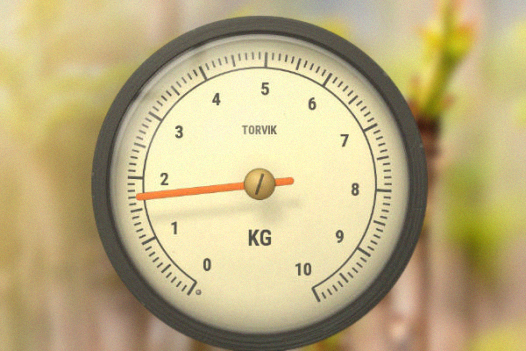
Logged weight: 1.7 kg
